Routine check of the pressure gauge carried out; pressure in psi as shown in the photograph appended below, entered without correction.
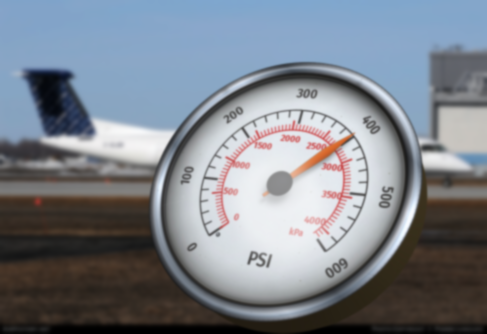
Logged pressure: 400 psi
